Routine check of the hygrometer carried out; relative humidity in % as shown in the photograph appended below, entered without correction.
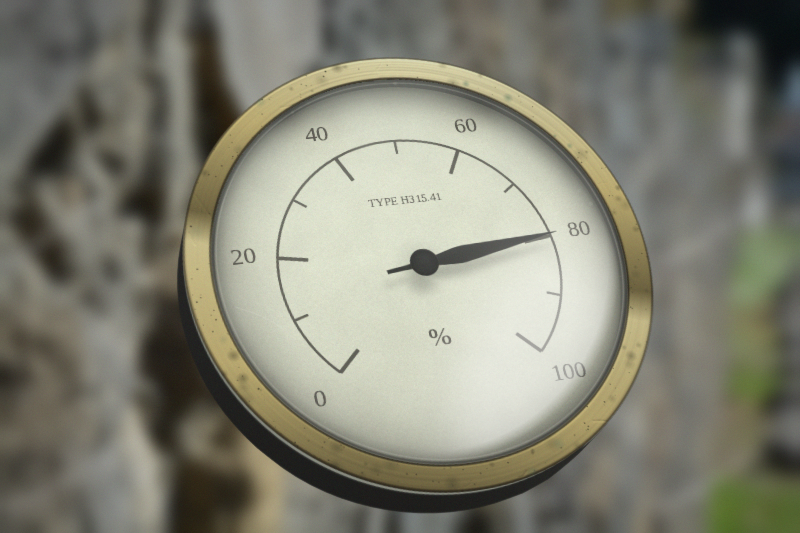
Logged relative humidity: 80 %
